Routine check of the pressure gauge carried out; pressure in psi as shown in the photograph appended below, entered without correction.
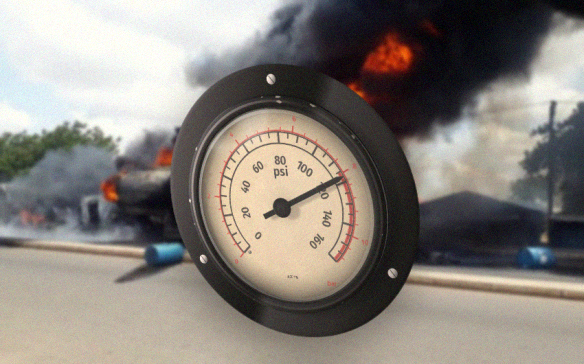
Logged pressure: 117.5 psi
